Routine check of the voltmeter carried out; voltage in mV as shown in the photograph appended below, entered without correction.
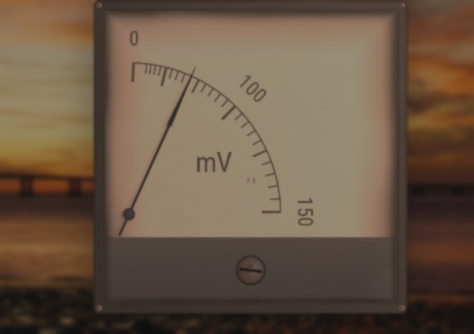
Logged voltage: 70 mV
